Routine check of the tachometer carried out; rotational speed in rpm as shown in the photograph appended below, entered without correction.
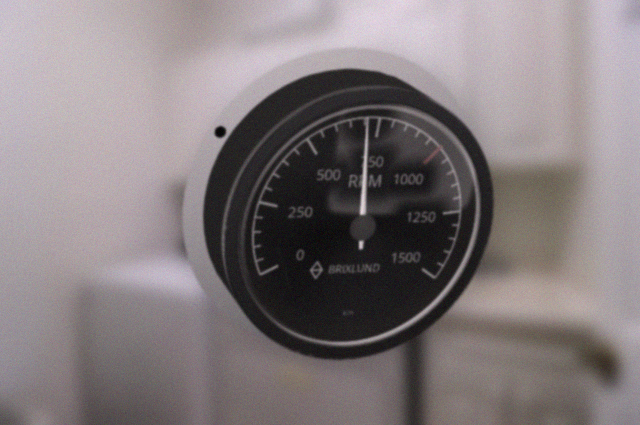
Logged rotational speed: 700 rpm
